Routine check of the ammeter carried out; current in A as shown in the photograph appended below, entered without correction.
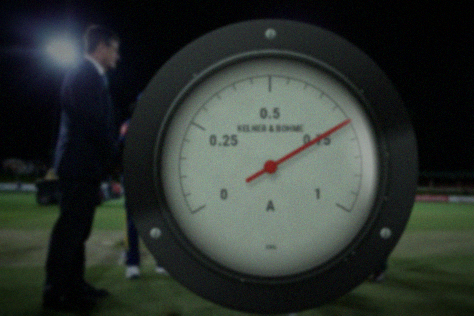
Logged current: 0.75 A
